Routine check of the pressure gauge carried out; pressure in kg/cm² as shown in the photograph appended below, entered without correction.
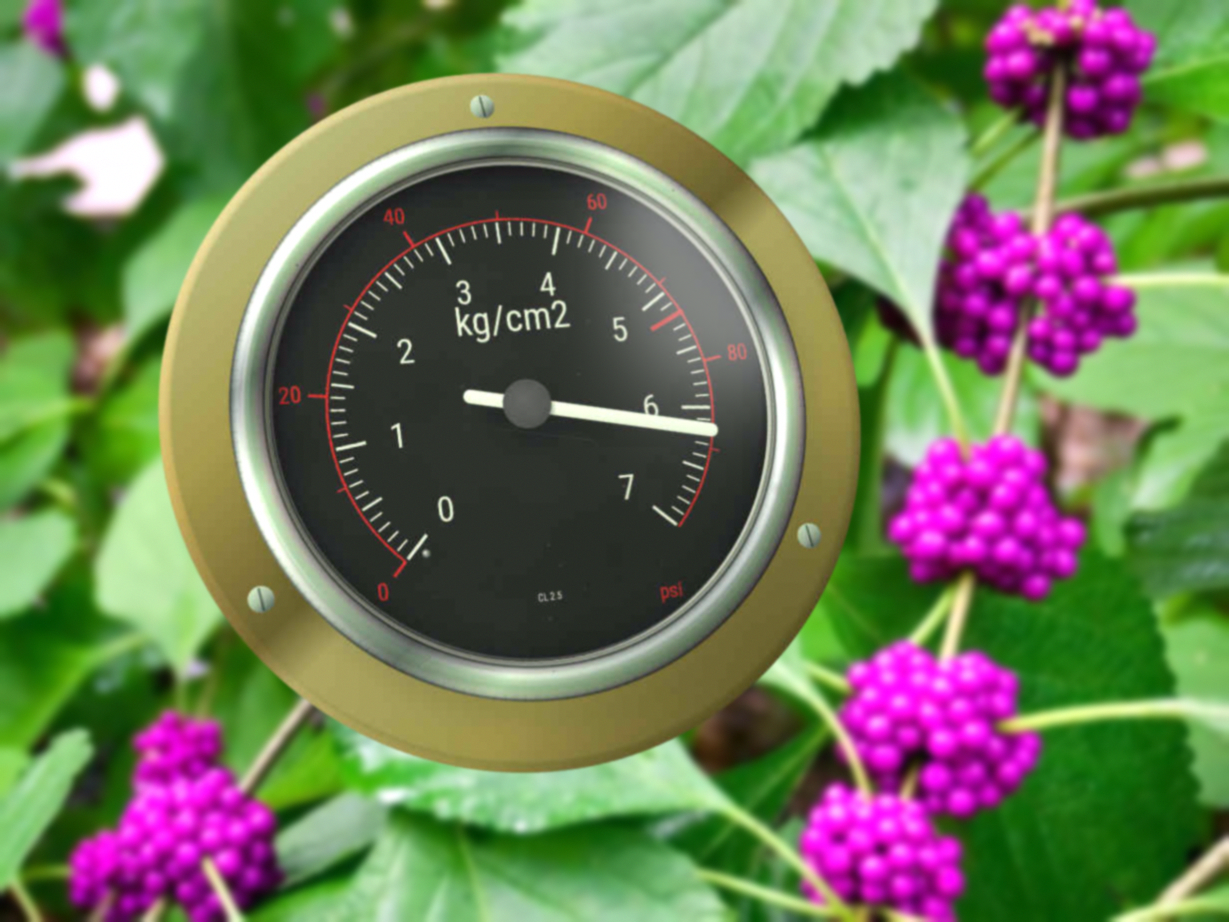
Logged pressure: 6.2 kg/cm²
